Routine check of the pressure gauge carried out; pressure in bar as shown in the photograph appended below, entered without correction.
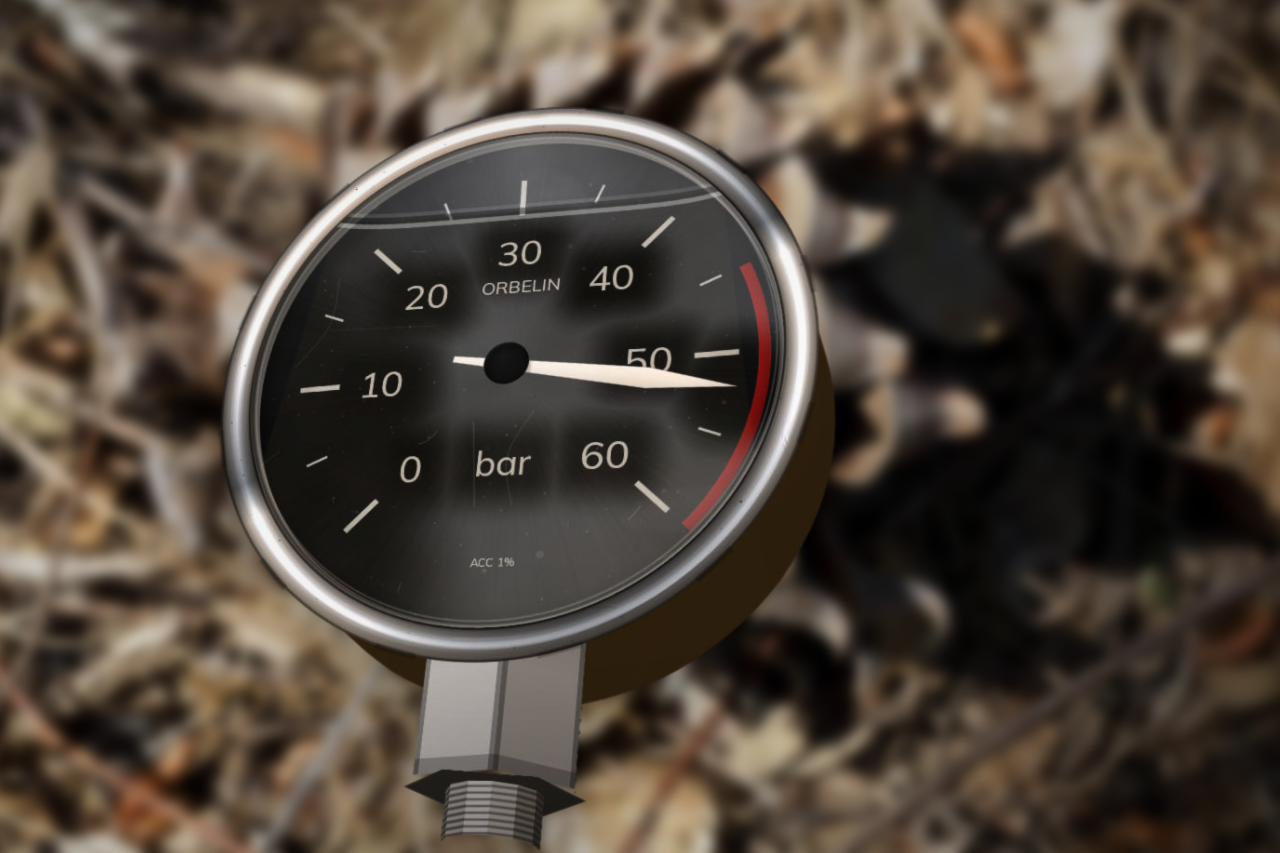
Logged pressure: 52.5 bar
